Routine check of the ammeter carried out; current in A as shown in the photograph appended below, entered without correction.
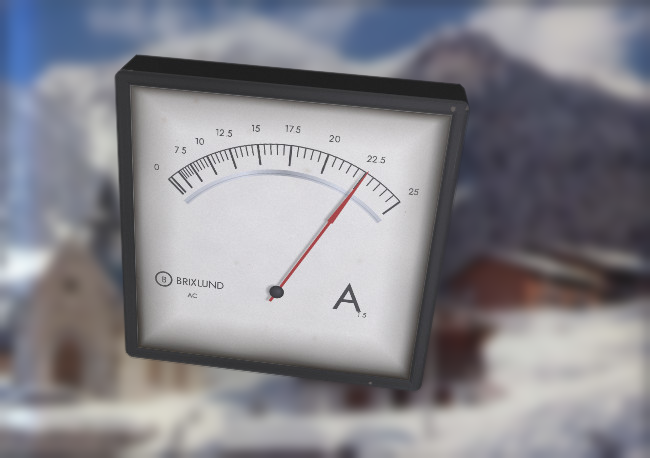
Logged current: 22.5 A
